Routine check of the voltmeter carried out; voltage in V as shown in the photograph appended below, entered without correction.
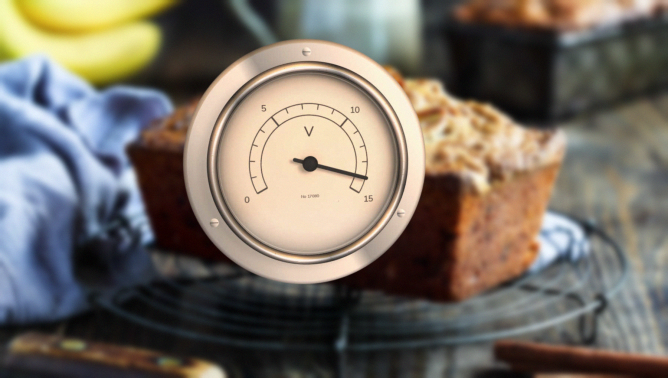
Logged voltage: 14 V
